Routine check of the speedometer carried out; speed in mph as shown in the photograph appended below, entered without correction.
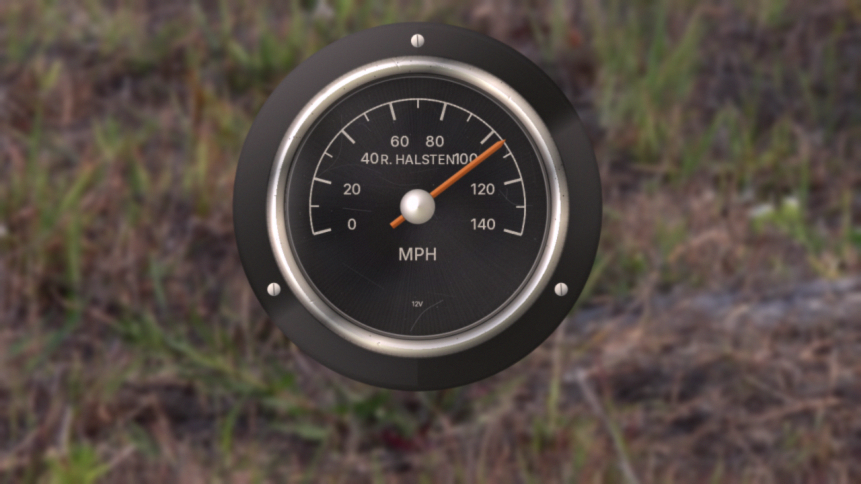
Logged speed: 105 mph
